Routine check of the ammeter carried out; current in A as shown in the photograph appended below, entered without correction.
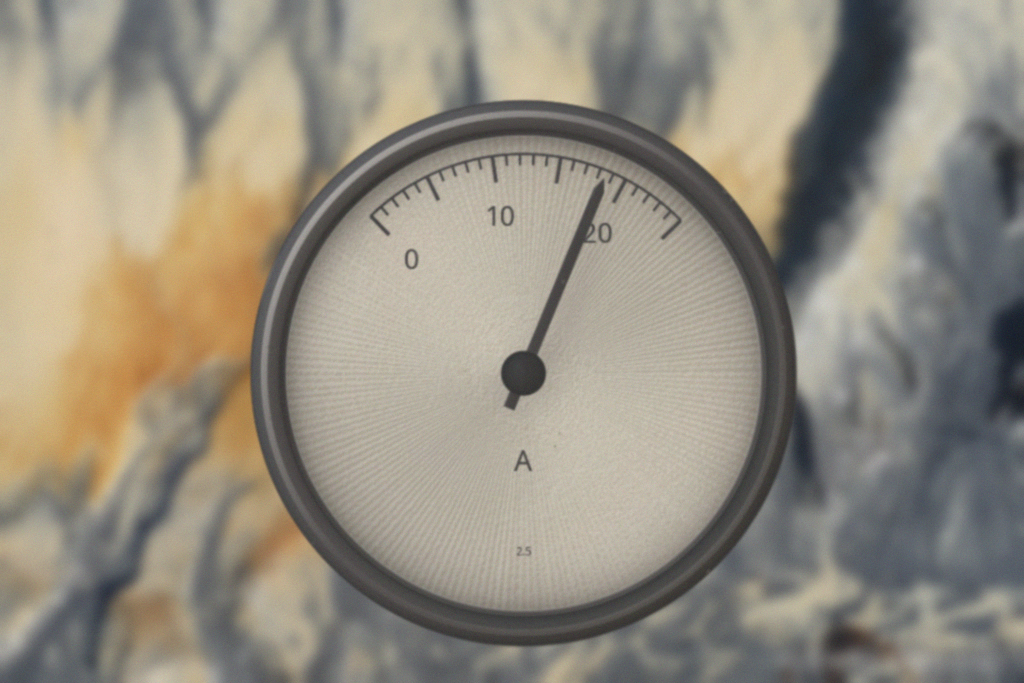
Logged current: 18.5 A
